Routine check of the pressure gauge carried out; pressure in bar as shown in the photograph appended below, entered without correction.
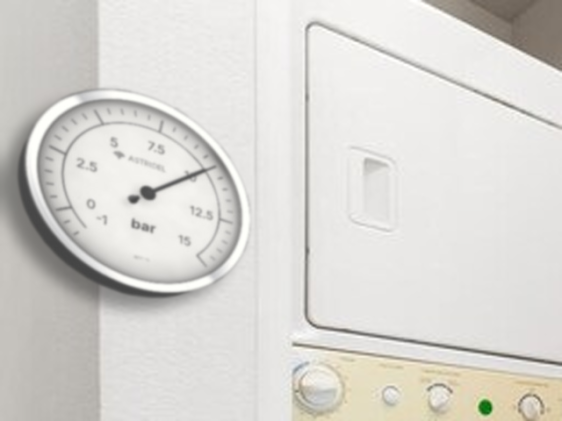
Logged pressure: 10 bar
